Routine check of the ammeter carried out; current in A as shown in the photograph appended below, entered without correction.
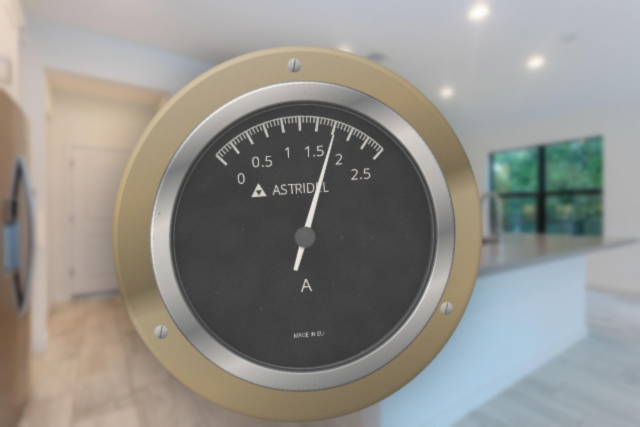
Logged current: 1.75 A
